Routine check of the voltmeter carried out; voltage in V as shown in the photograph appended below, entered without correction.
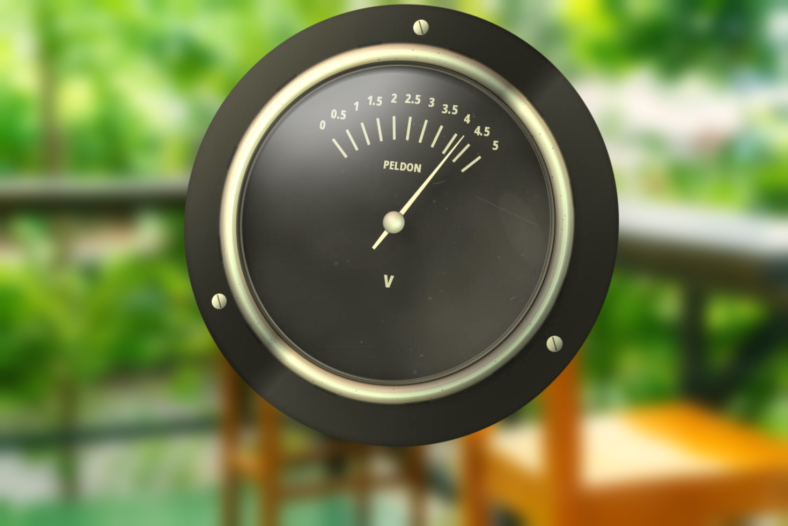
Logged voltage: 4.25 V
